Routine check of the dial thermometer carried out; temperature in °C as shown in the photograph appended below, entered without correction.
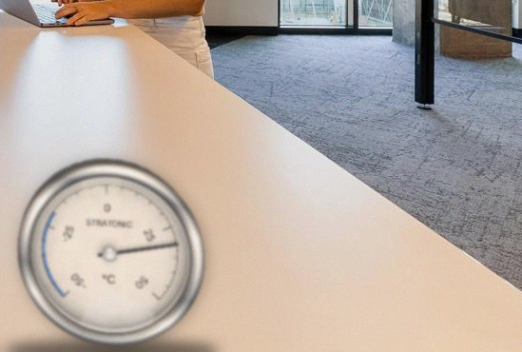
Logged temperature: 30 °C
